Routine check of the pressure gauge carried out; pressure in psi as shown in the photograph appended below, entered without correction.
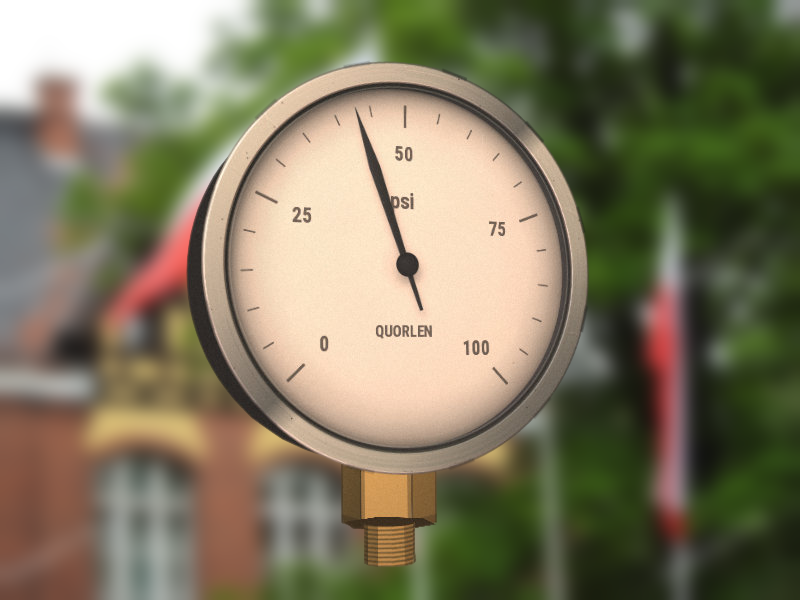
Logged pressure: 42.5 psi
